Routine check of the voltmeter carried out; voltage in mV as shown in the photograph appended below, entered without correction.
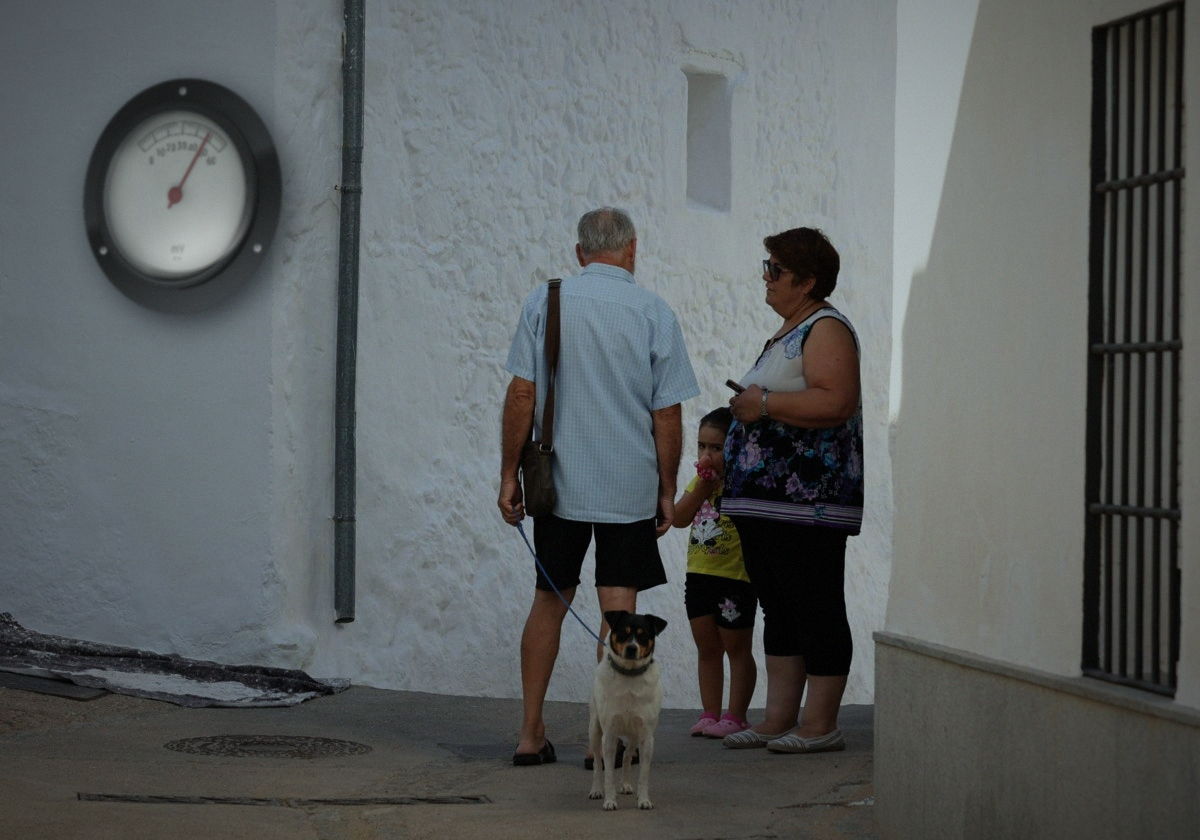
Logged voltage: 50 mV
